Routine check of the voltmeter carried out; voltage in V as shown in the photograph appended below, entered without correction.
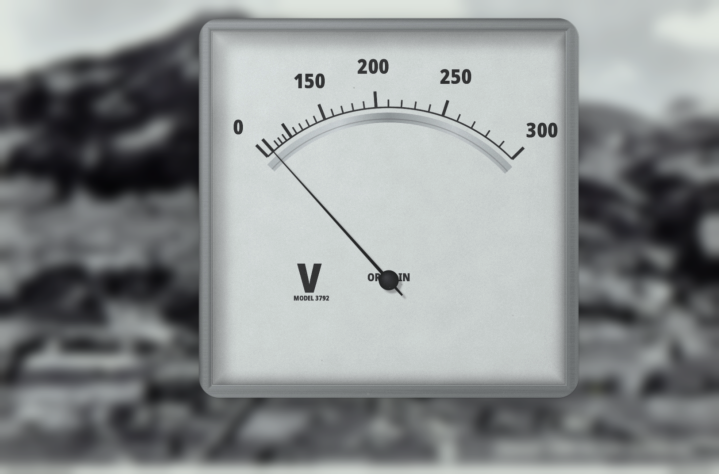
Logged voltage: 50 V
